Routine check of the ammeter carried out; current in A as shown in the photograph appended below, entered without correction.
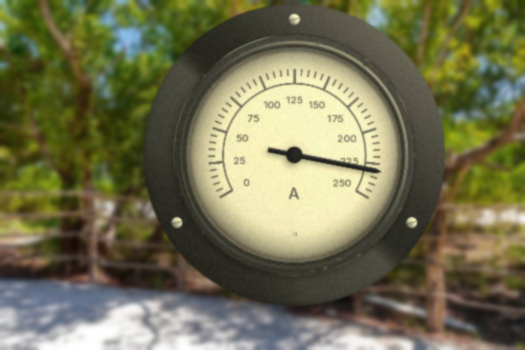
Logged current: 230 A
